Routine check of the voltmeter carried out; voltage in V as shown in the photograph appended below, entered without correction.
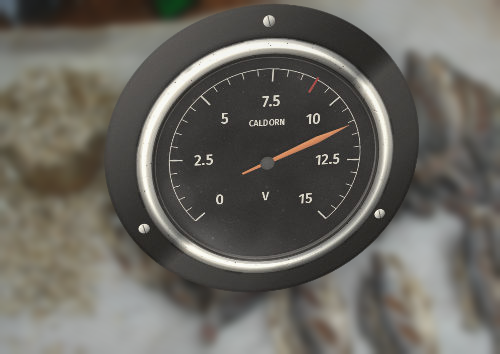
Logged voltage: 11 V
